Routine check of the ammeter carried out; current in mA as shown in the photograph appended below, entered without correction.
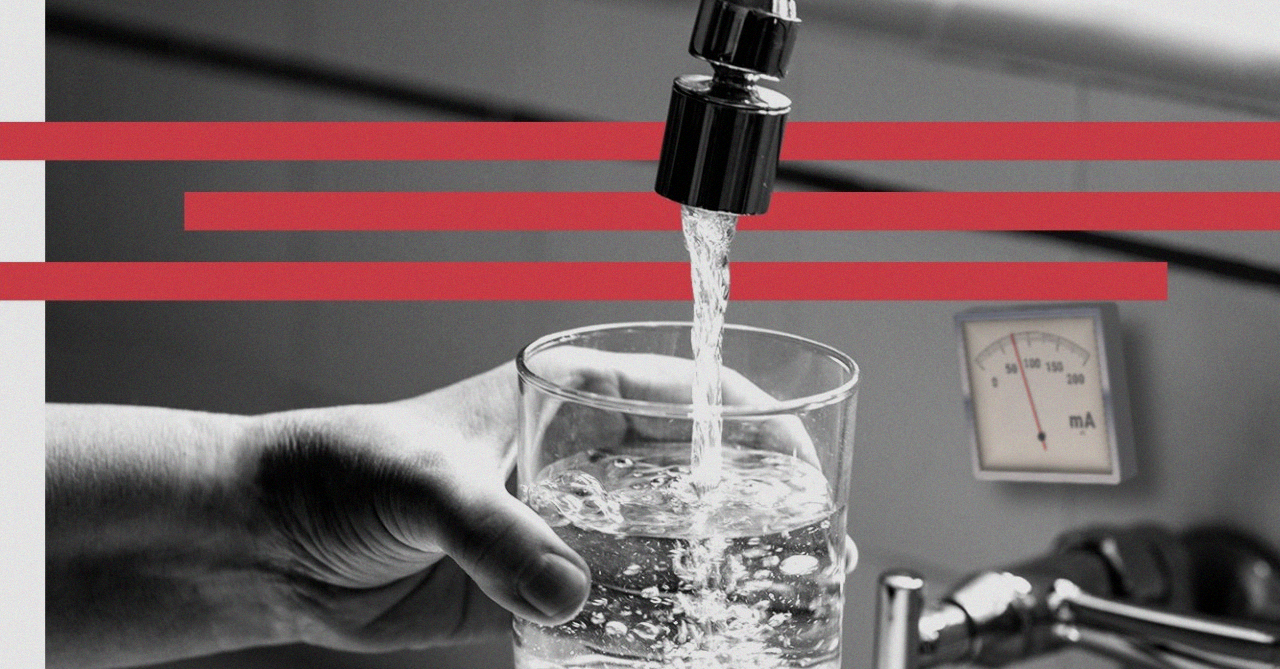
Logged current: 75 mA
